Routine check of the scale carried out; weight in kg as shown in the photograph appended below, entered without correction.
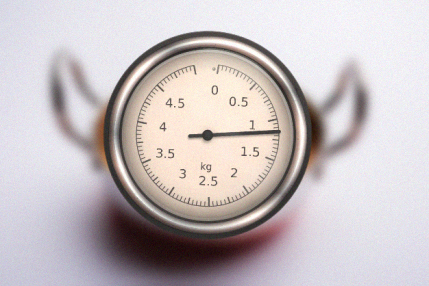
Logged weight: 1.15 kg
